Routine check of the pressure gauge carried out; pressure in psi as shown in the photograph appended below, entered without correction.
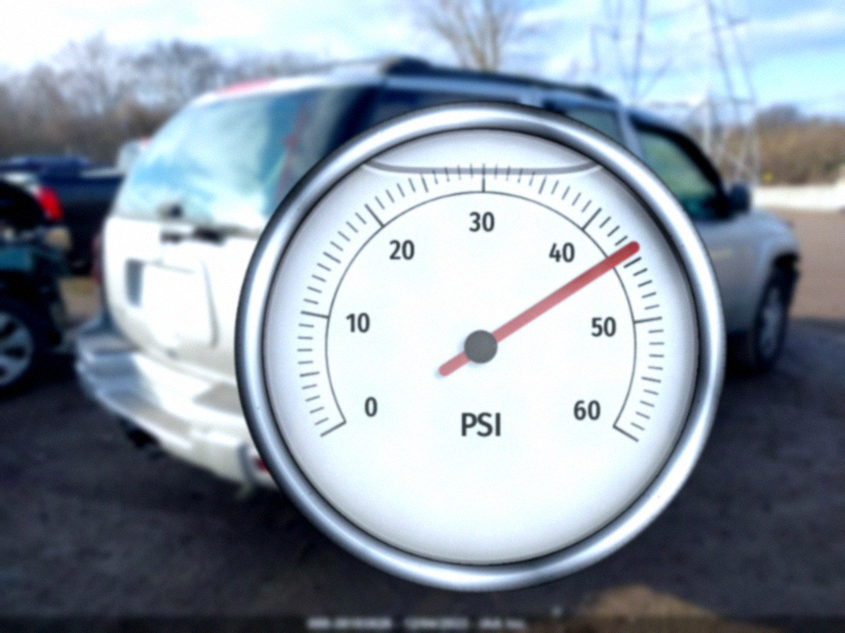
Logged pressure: 44 psi
